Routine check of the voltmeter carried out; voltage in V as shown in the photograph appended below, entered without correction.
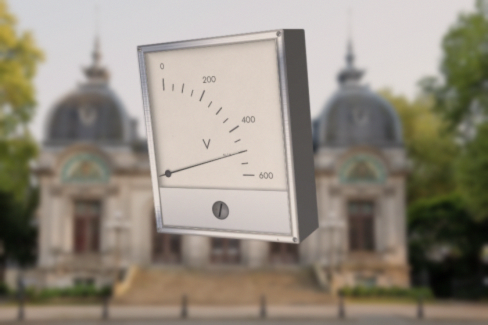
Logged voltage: 500 V
